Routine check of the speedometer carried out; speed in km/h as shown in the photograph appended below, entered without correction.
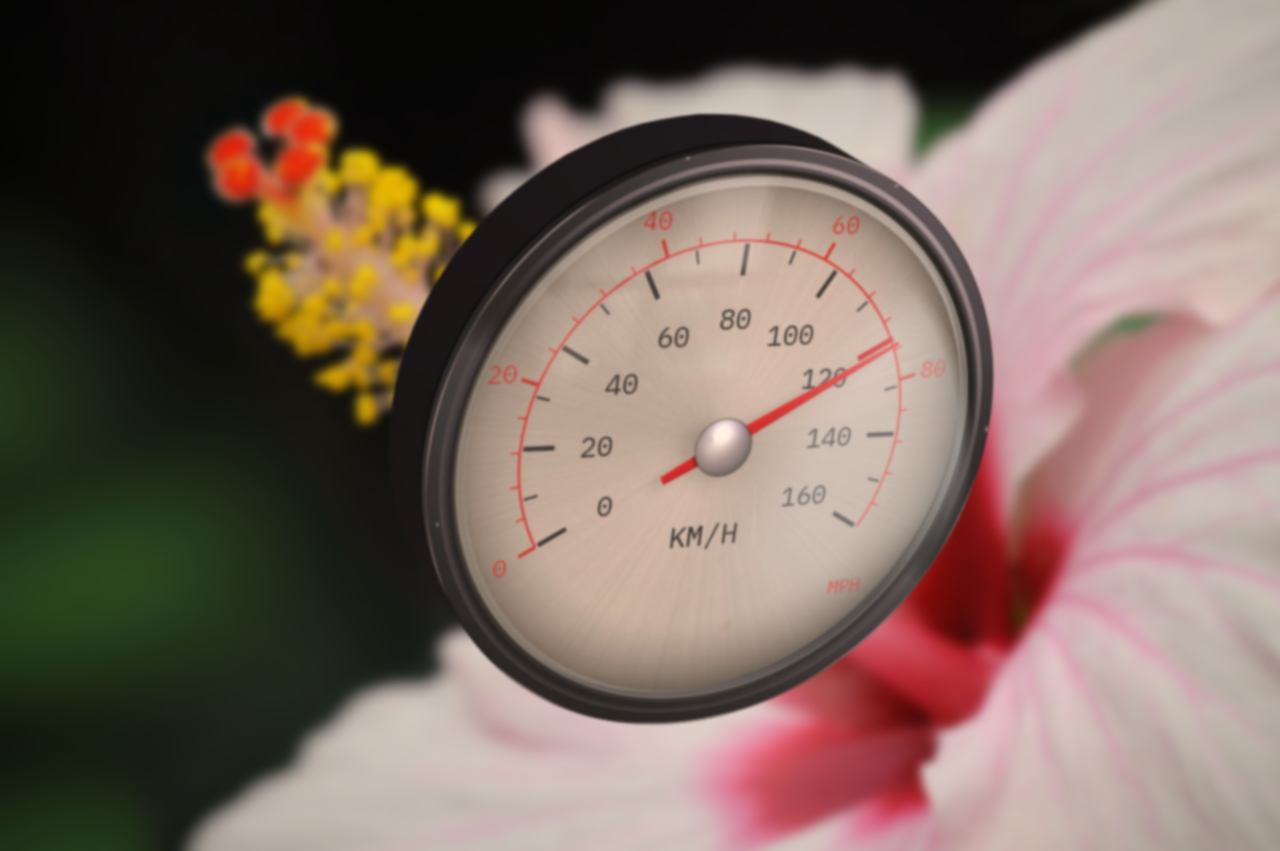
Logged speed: 120 km/h
